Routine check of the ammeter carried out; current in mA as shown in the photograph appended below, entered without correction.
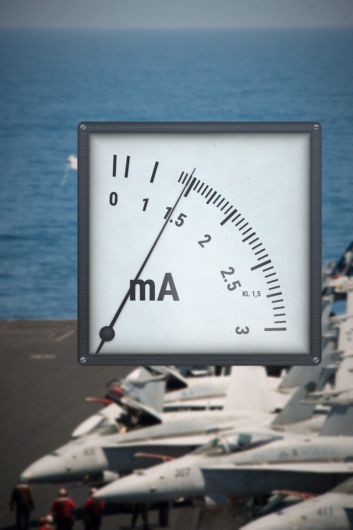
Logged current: 1.45 mA
